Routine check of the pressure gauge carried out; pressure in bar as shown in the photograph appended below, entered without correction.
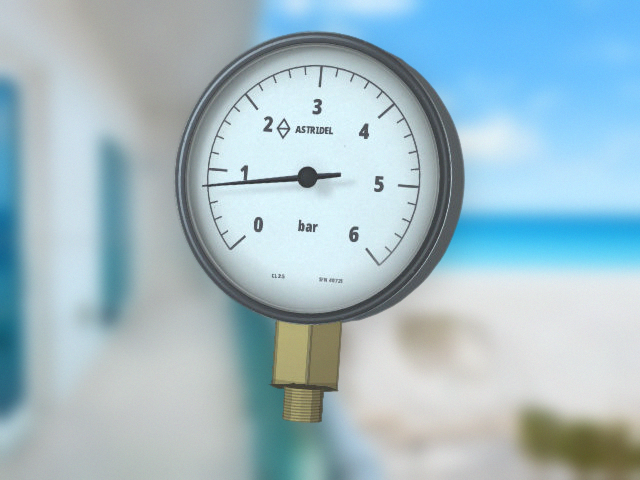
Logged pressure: 0.8 bar
